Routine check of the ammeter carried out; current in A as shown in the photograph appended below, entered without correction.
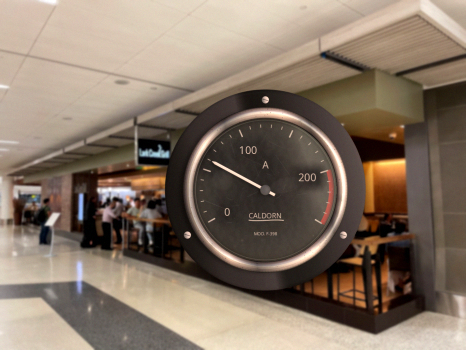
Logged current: 60 A
